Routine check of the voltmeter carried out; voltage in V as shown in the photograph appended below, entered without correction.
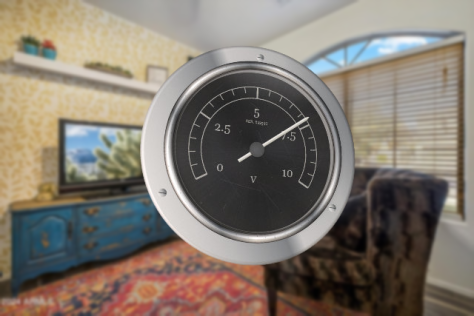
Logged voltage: 7.25 V
